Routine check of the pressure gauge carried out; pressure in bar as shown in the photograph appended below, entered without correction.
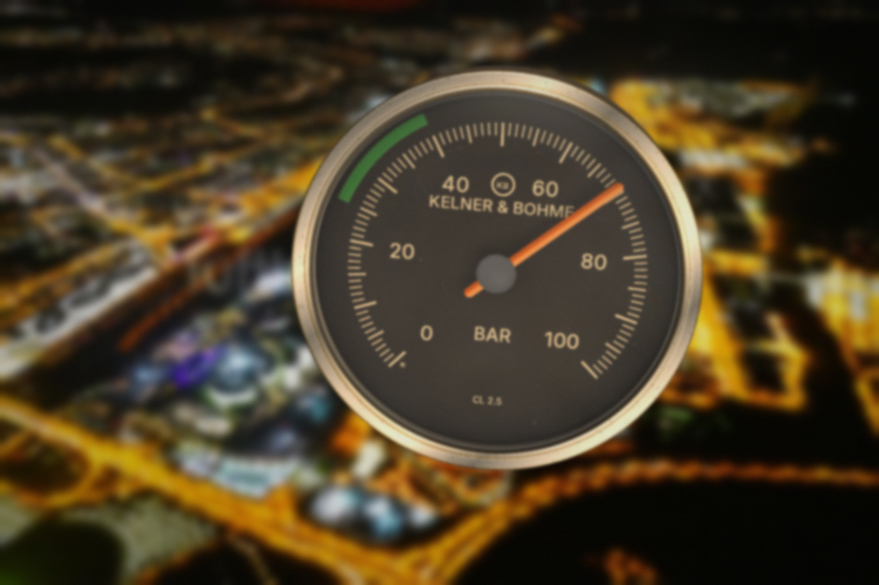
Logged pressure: 69 bar
